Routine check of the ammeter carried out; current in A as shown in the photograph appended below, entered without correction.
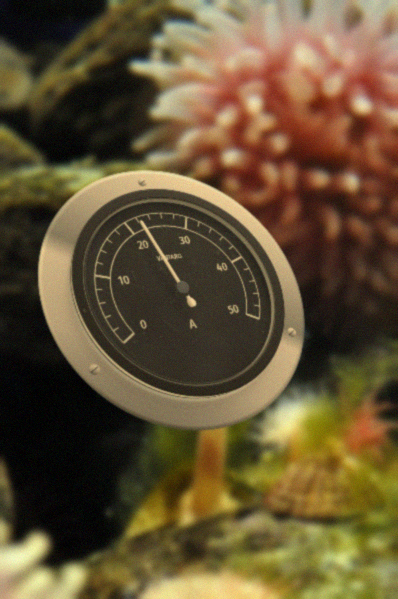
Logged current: 22 A
